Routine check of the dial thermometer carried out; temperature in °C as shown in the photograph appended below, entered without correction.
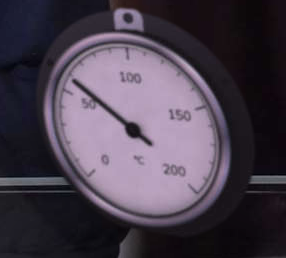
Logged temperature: 60 °C
